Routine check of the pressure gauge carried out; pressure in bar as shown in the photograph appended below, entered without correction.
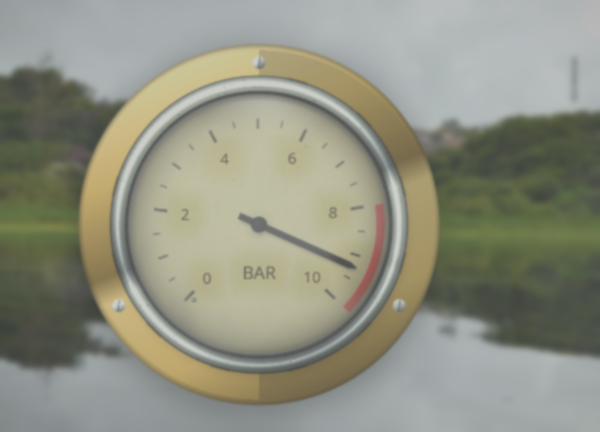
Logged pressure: 9.25 bar
